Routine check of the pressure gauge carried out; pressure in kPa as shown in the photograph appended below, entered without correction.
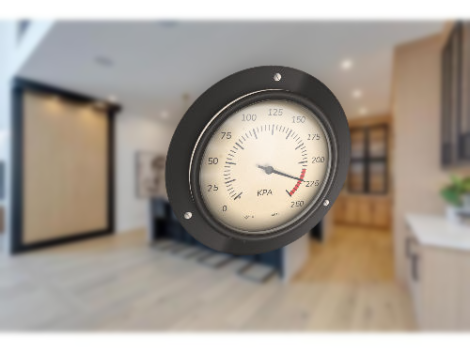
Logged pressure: 225 kPa
